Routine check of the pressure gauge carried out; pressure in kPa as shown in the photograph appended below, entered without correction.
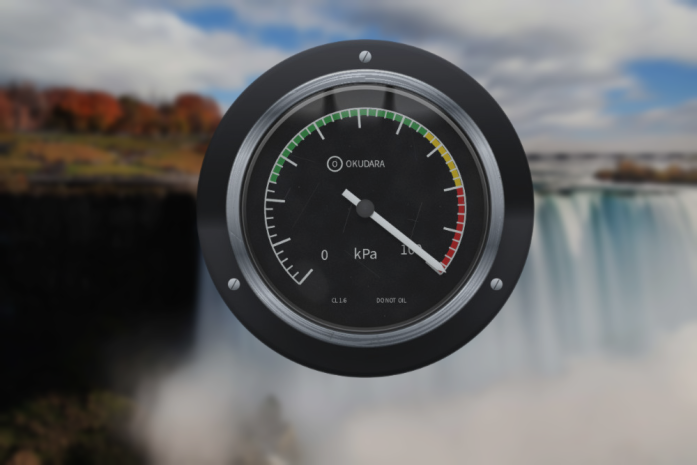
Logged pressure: 99 kPa
